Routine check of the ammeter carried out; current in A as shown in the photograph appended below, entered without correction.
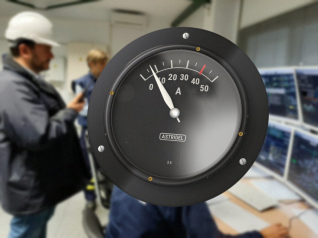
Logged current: 7.5 A
